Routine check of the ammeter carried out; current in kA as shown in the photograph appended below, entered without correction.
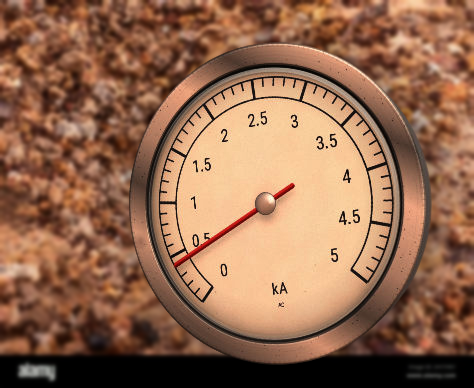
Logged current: 0.4 kA
